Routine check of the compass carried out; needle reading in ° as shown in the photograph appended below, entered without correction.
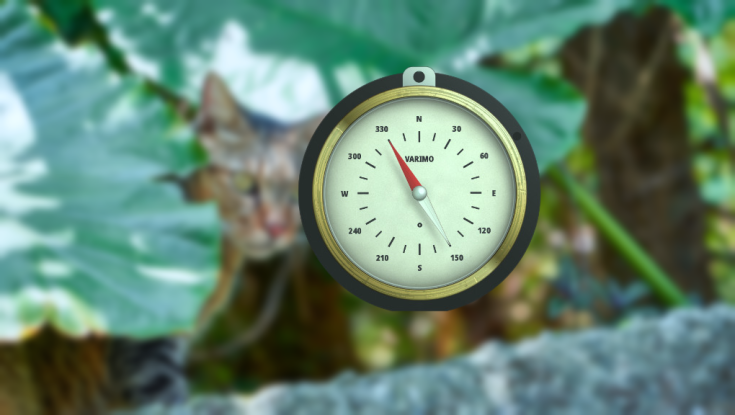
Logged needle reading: 330 °
